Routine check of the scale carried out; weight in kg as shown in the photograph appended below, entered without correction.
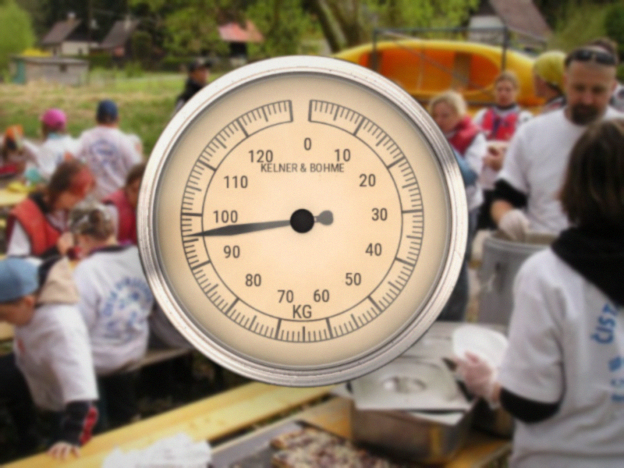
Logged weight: 96 kg
